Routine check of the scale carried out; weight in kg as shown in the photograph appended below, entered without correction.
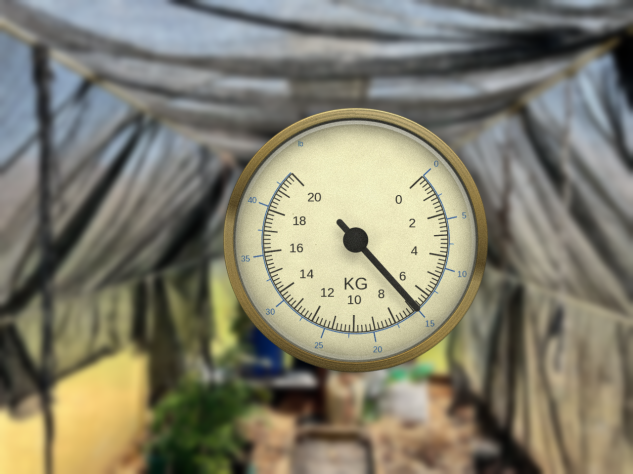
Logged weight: 6.8 kg
